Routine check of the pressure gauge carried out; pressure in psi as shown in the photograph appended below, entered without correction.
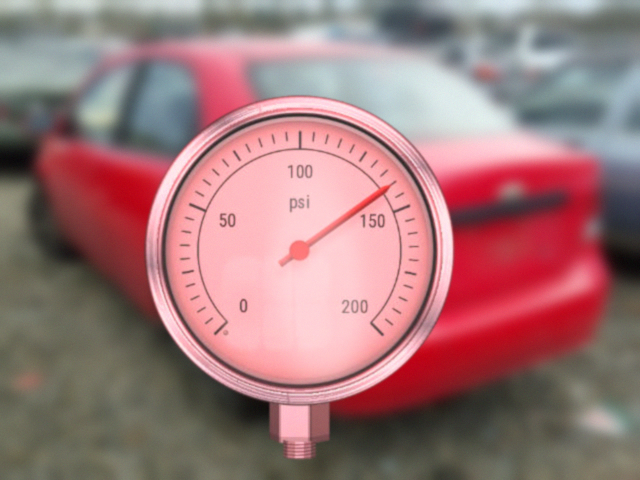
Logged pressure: 140 psi
